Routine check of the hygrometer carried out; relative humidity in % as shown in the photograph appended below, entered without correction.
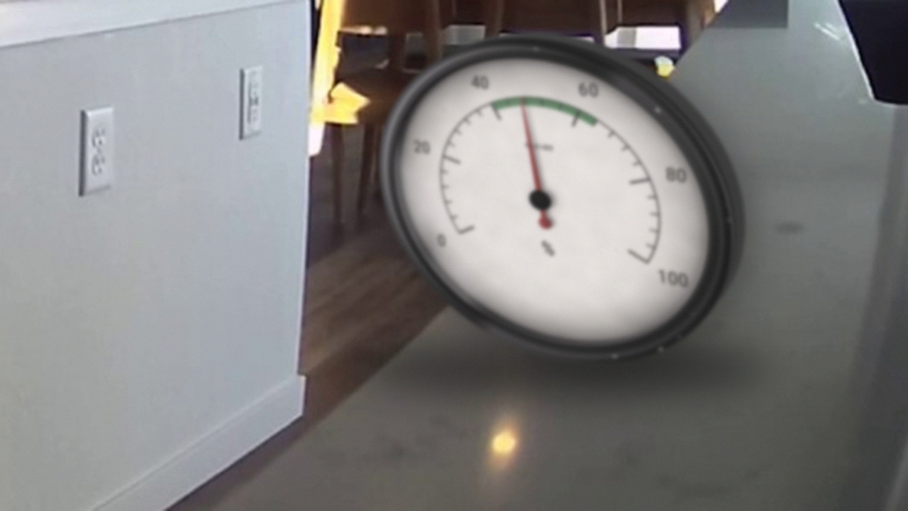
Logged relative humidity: 48 %
